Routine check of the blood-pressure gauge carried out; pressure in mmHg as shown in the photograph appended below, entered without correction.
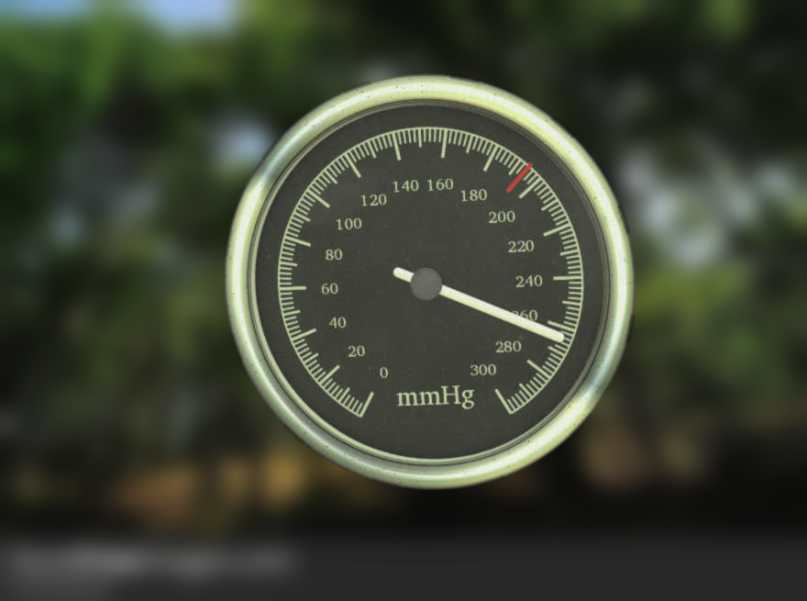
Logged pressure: 264 mmHg
